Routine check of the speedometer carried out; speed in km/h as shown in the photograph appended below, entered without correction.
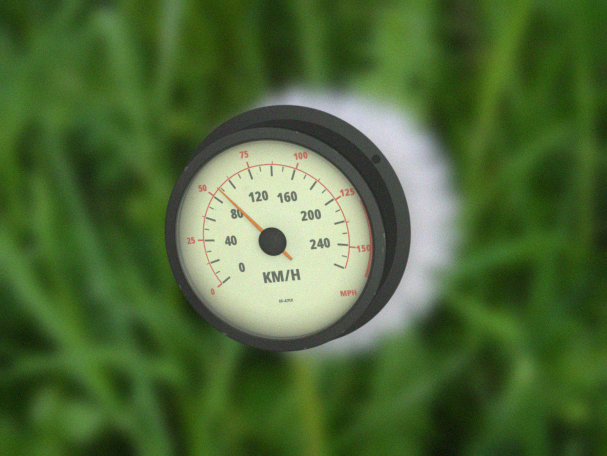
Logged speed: 90 km/h
